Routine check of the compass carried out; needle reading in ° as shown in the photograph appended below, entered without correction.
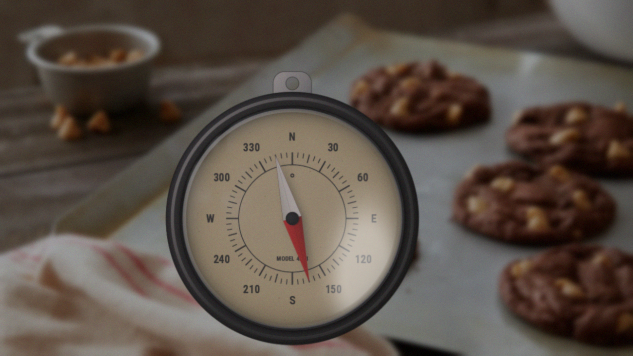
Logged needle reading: 165 °
